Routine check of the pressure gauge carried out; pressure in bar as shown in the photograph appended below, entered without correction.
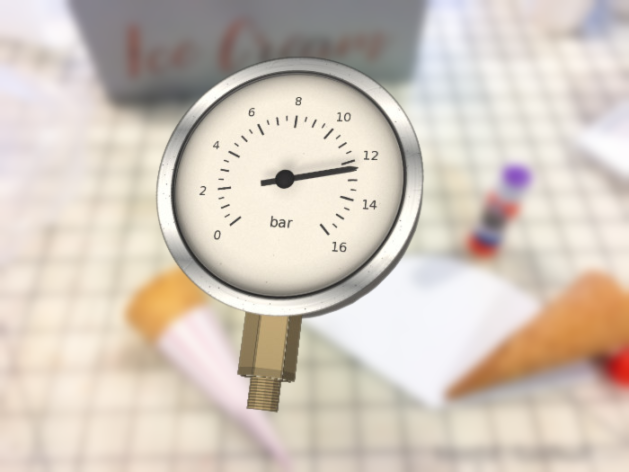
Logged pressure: 12.5 bar
